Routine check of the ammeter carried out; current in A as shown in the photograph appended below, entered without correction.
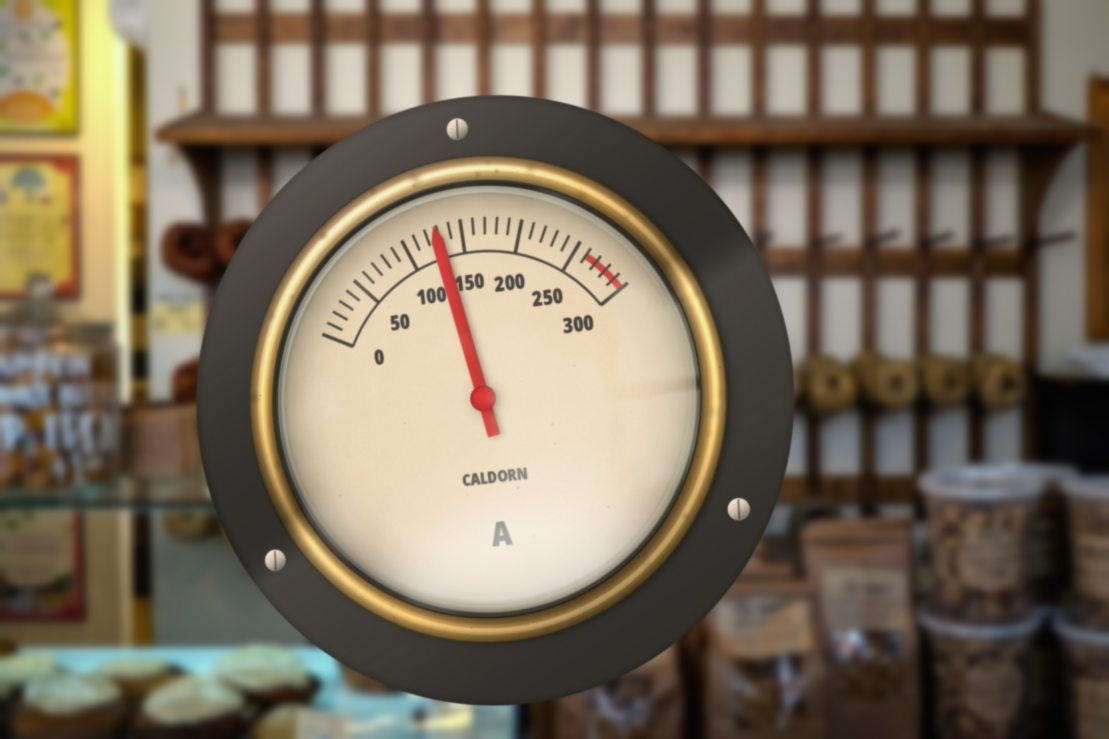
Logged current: 130 A
